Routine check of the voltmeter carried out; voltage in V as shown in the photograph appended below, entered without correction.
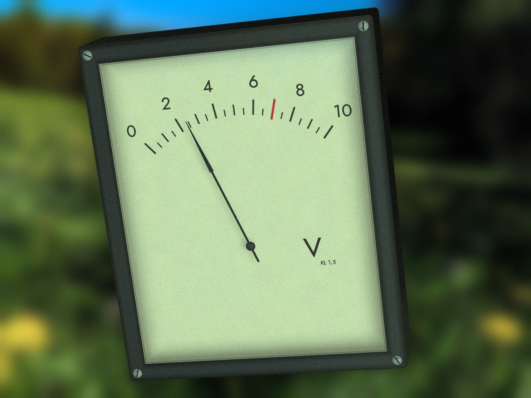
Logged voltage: 2.5 V
